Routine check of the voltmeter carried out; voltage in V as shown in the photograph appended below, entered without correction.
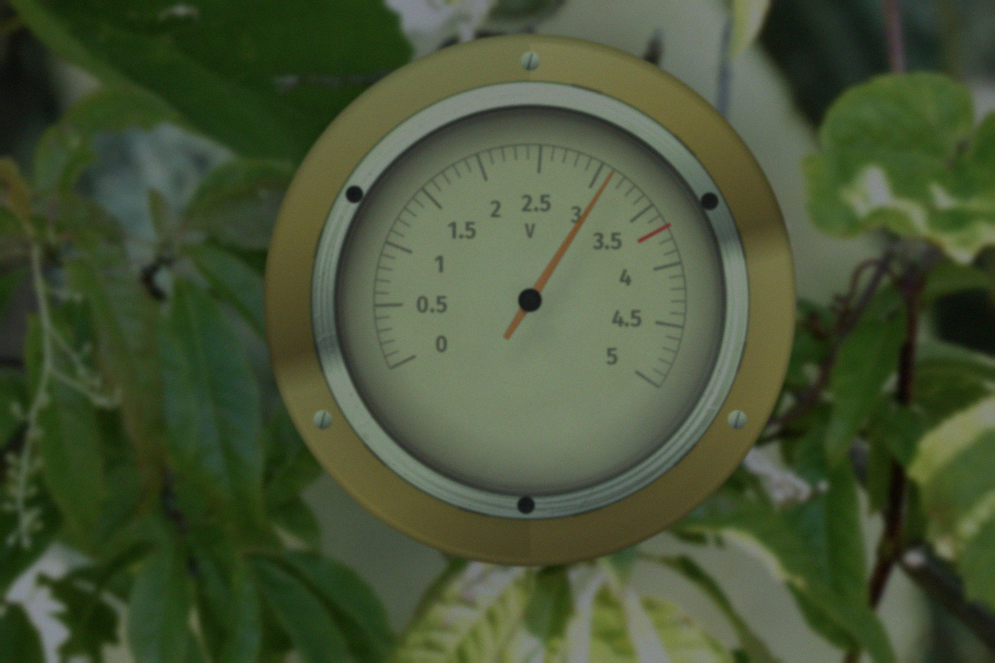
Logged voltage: 3.1 V
